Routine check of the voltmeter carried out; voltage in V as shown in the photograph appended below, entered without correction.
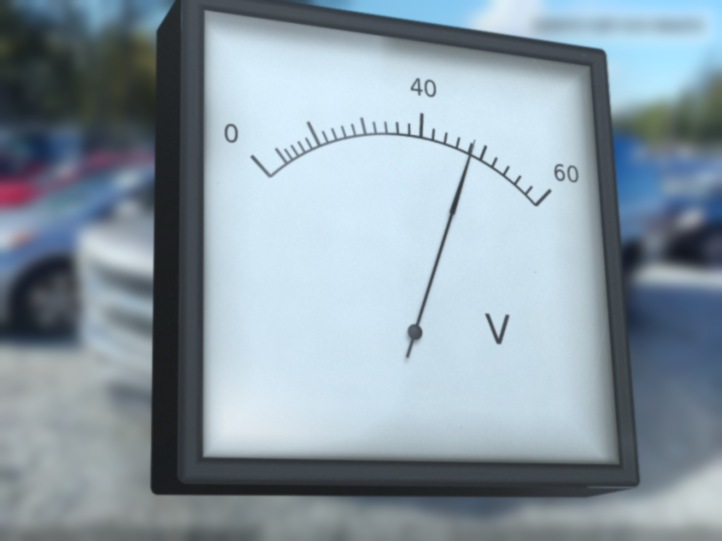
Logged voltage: 48 V
